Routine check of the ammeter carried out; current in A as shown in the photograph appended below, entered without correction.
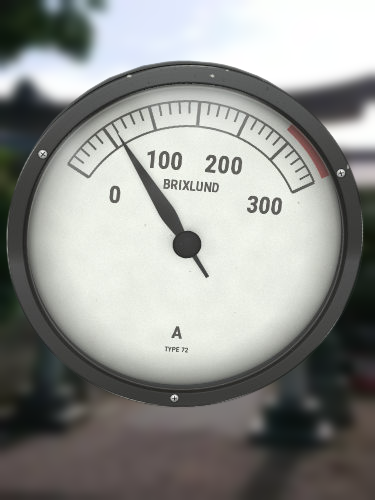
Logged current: 60 A
